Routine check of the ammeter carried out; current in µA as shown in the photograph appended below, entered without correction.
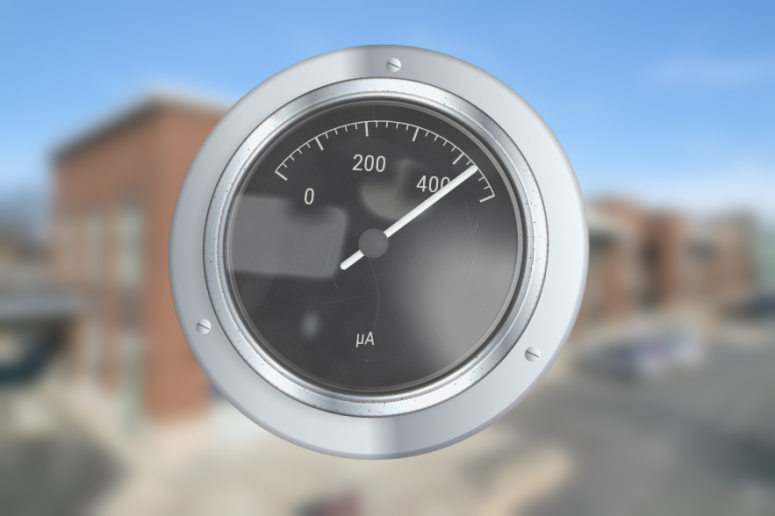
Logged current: 440 µA
